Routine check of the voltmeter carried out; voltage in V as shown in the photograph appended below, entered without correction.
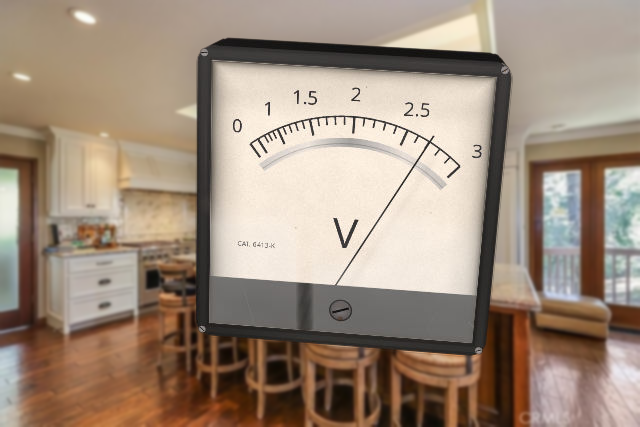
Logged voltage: 2.7 V
